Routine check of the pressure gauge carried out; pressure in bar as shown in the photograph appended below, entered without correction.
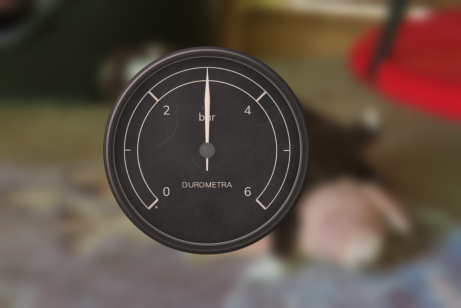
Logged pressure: 3 bar
